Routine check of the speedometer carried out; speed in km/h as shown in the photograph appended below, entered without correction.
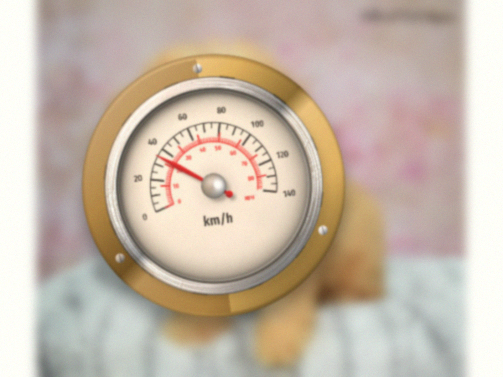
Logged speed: 35 km/h
